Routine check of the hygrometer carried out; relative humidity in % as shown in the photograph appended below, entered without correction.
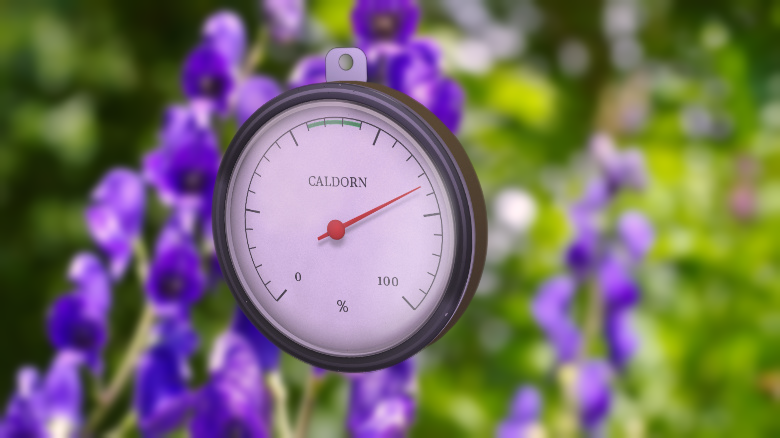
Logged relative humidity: 74 %
